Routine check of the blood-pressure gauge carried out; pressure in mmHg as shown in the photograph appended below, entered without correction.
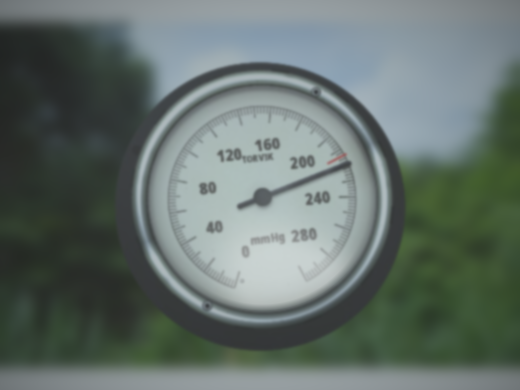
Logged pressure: 220 mmHg
